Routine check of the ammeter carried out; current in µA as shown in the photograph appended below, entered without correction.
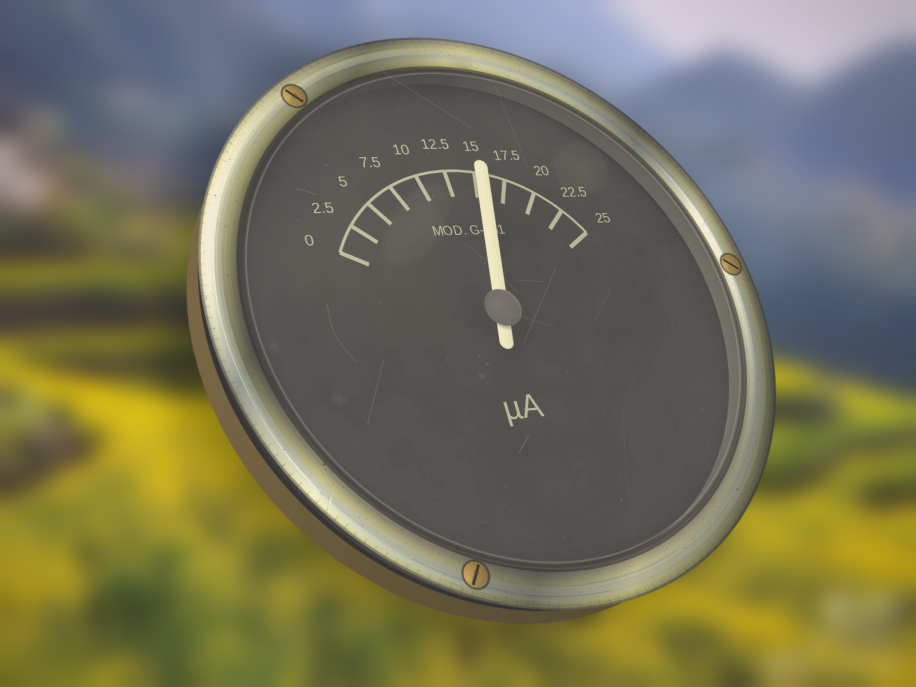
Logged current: 15 µA
